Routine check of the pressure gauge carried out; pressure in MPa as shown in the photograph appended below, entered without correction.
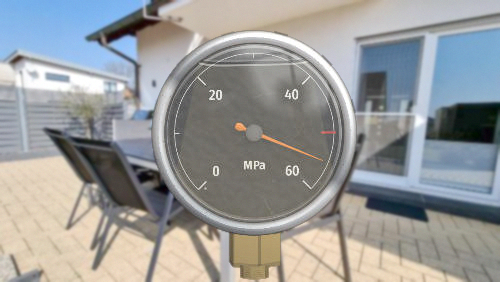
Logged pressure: 55 MPa
